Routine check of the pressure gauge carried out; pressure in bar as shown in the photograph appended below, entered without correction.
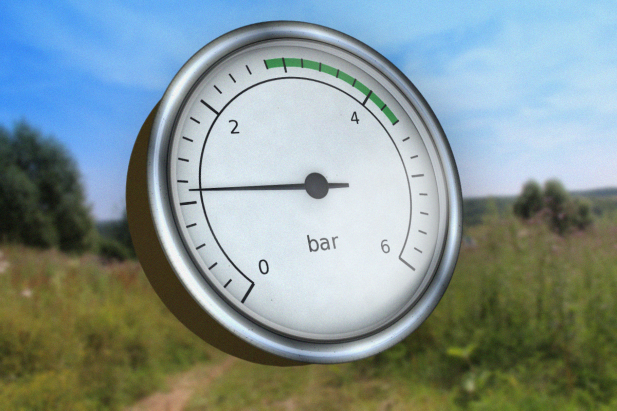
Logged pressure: 1.1 bar
